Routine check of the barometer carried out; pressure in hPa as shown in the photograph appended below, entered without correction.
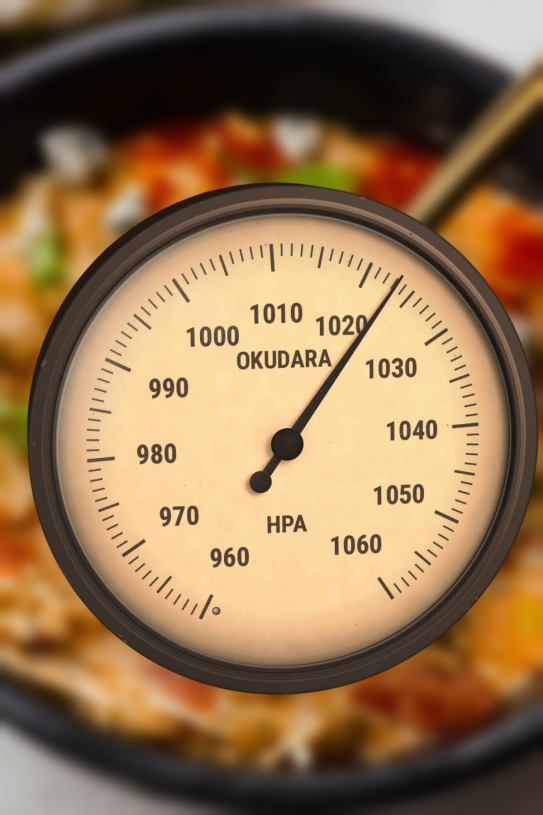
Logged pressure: 1023 hPa
